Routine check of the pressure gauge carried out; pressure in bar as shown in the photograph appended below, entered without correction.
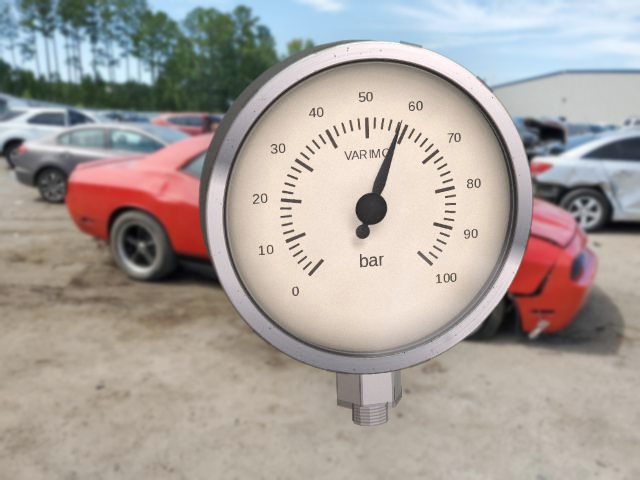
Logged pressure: 58 bar
